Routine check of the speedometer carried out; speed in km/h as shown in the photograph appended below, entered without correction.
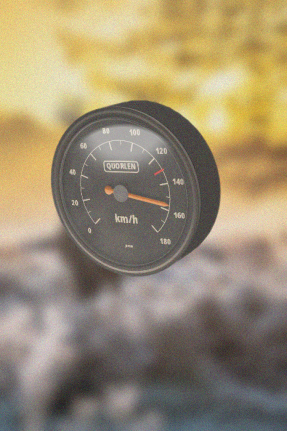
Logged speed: 155 km/h
